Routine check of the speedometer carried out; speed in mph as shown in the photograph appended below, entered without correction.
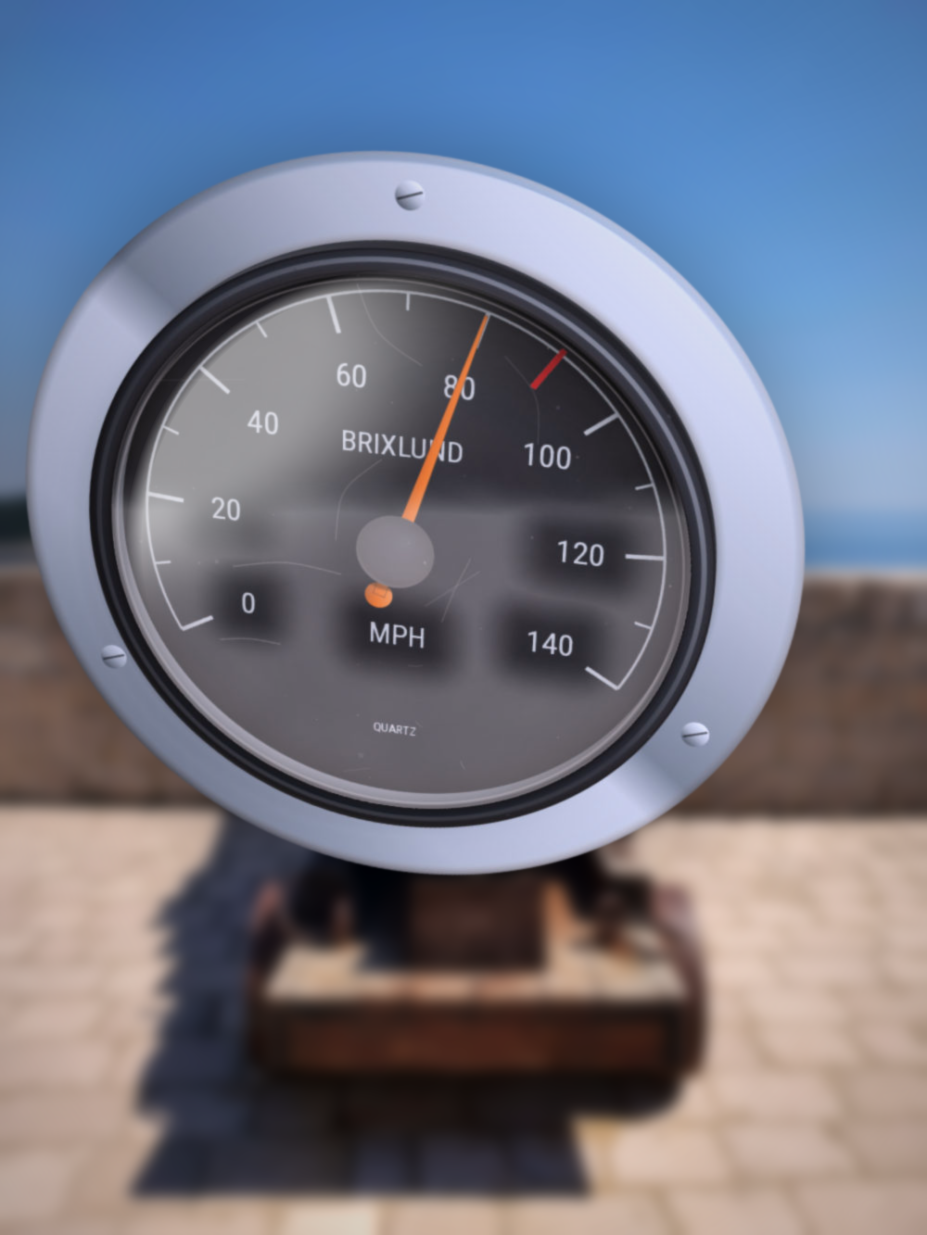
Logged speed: 80 mph
